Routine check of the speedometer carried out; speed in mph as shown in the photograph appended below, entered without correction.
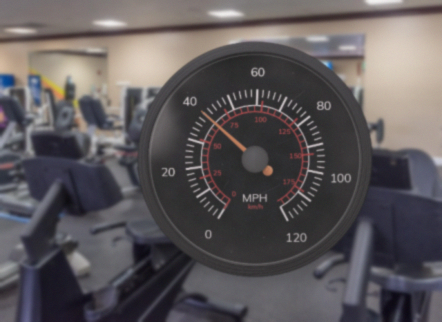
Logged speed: 40 mph
